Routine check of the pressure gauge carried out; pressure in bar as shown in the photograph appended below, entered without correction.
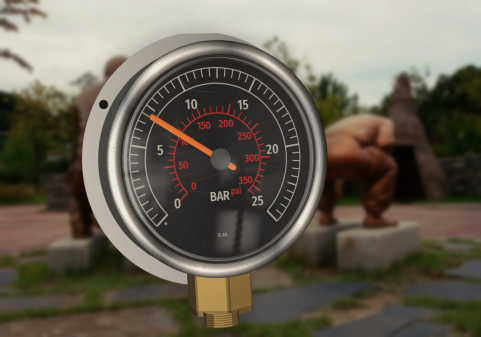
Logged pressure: 7 bar
